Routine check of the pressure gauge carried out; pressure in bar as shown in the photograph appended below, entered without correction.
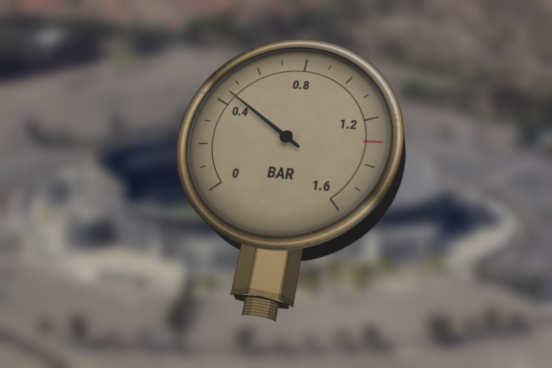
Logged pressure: 0.45 bar
